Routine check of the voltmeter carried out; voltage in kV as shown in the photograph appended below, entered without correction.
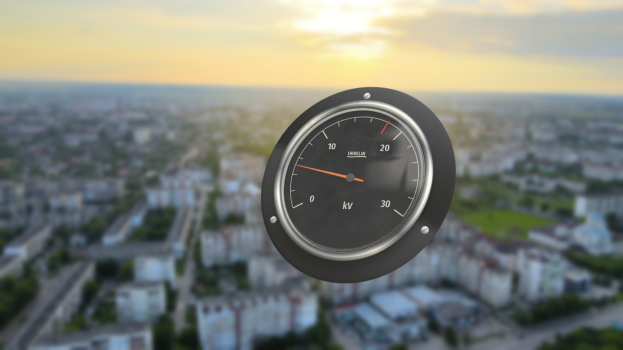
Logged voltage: 5 kV
